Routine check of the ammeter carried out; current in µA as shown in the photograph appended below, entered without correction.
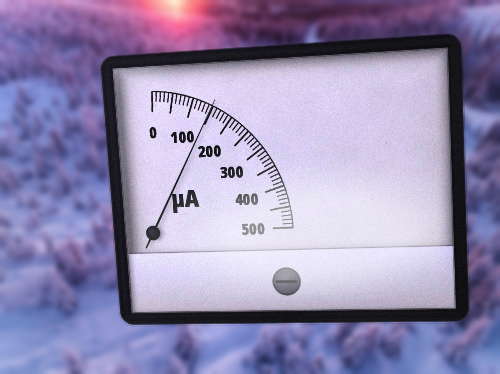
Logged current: 150 µA
